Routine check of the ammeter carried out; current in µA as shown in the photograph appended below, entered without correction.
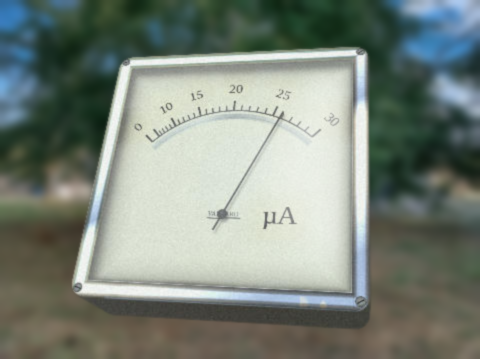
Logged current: 26 µA
